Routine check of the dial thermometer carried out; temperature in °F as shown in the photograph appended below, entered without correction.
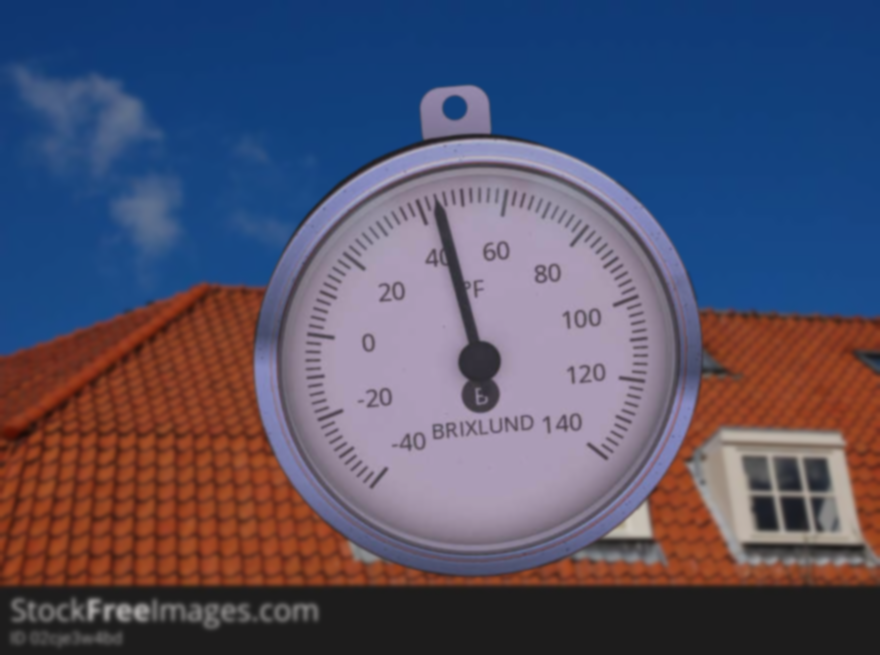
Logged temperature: 44 °F
